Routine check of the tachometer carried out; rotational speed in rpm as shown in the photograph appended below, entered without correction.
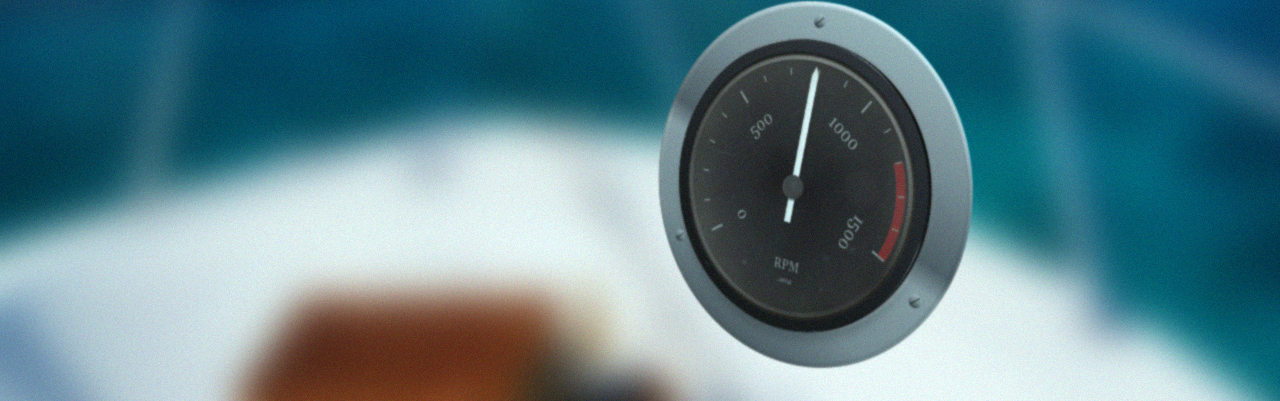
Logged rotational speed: 800 rpm
